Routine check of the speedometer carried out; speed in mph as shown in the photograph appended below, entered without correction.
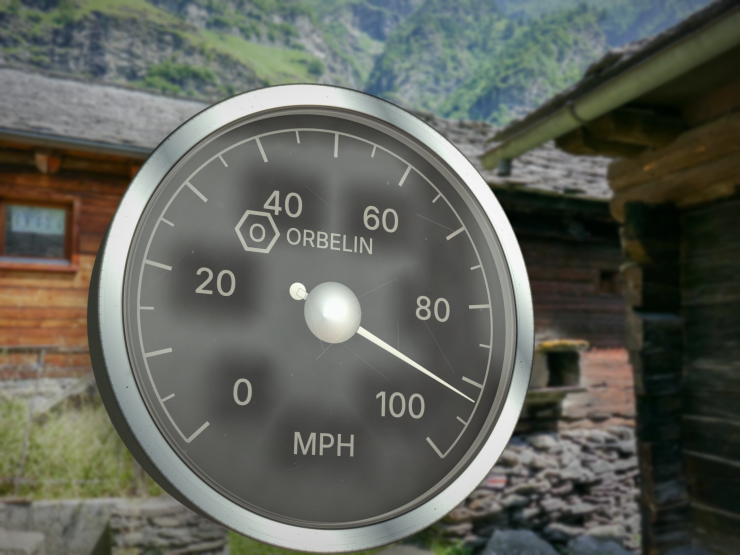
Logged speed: 92.5 mph
